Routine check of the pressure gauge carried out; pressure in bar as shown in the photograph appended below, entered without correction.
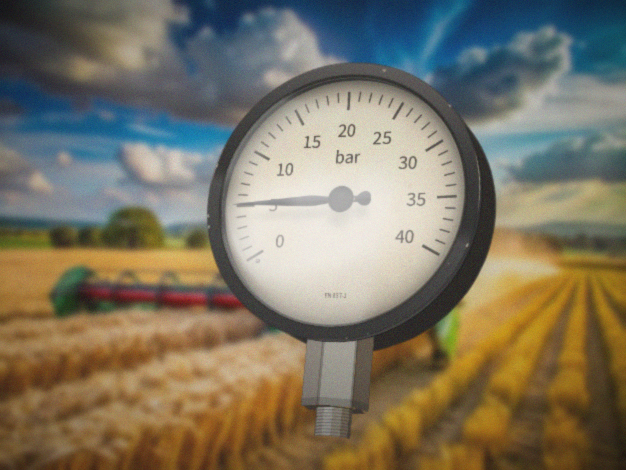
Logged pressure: 5 bar
